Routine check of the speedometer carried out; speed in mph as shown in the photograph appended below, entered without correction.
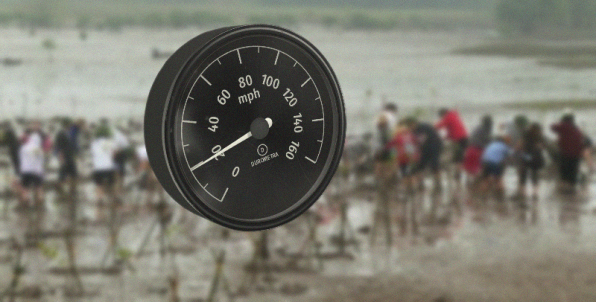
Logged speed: 20 mph
